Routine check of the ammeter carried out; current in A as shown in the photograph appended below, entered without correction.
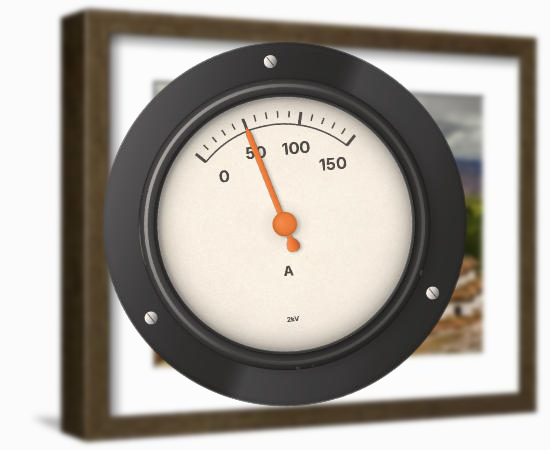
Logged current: 50 A
